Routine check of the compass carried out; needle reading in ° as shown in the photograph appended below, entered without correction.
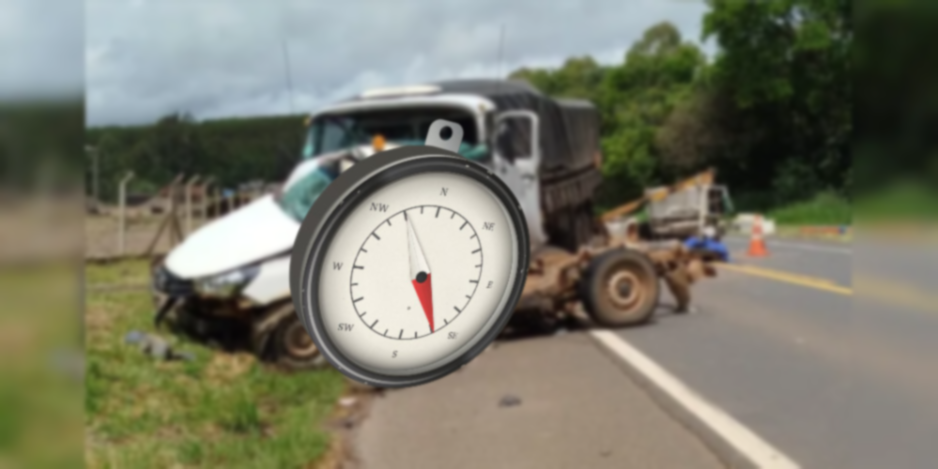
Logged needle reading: 150 °
